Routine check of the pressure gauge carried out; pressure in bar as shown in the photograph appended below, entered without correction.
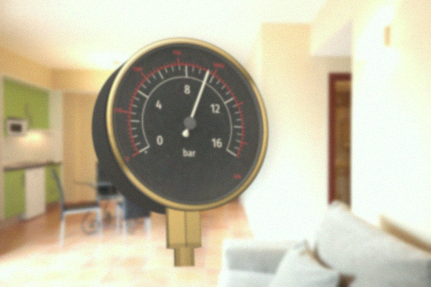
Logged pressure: 9.5 bar
